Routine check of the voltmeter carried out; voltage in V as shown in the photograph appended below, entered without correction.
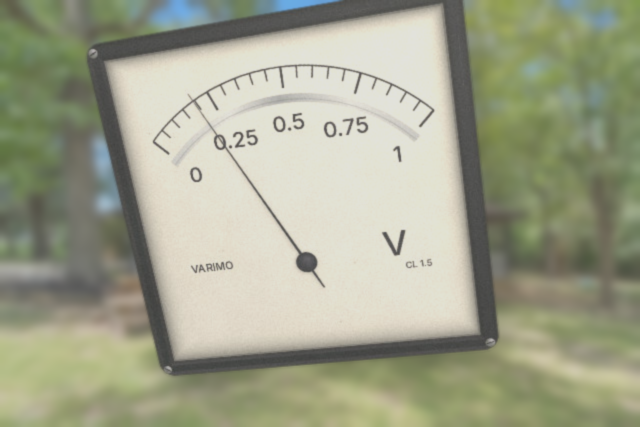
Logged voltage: 0.2 V
